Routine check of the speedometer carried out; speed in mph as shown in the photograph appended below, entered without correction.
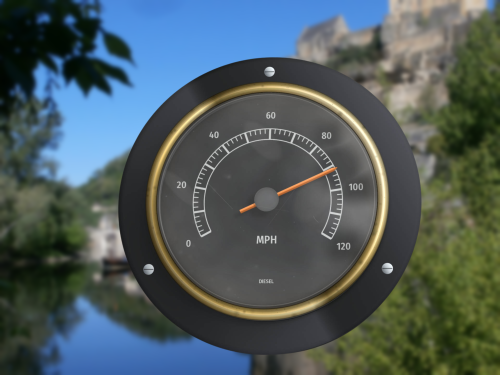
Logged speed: 92 mph
